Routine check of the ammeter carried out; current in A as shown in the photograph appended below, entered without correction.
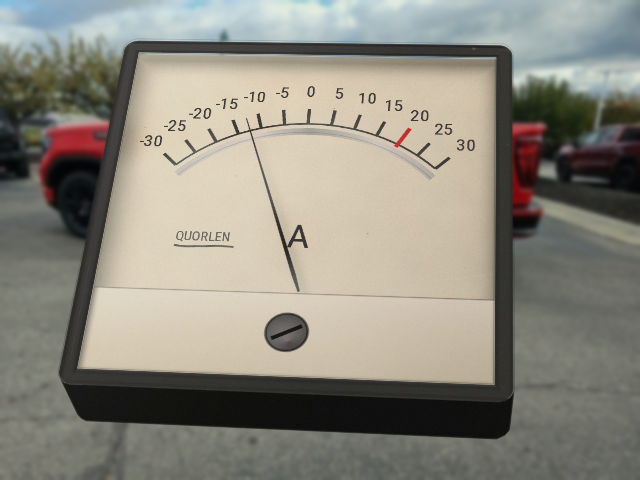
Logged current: -12.5 A
